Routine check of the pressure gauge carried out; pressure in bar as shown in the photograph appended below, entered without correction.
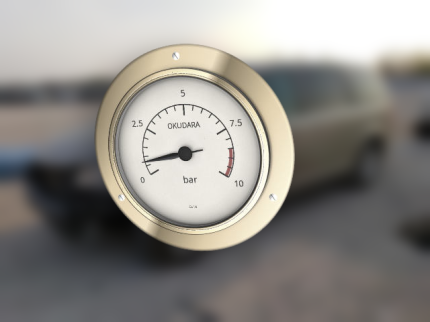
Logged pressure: 0.75 bar
